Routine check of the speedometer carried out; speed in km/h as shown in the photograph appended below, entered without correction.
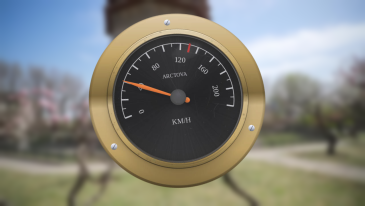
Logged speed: 40 km/h
